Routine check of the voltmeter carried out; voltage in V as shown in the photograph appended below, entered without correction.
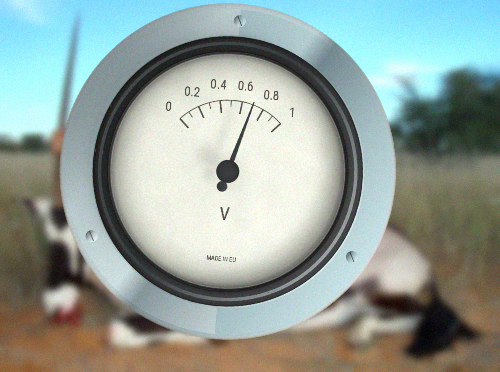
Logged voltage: 0.7 V
